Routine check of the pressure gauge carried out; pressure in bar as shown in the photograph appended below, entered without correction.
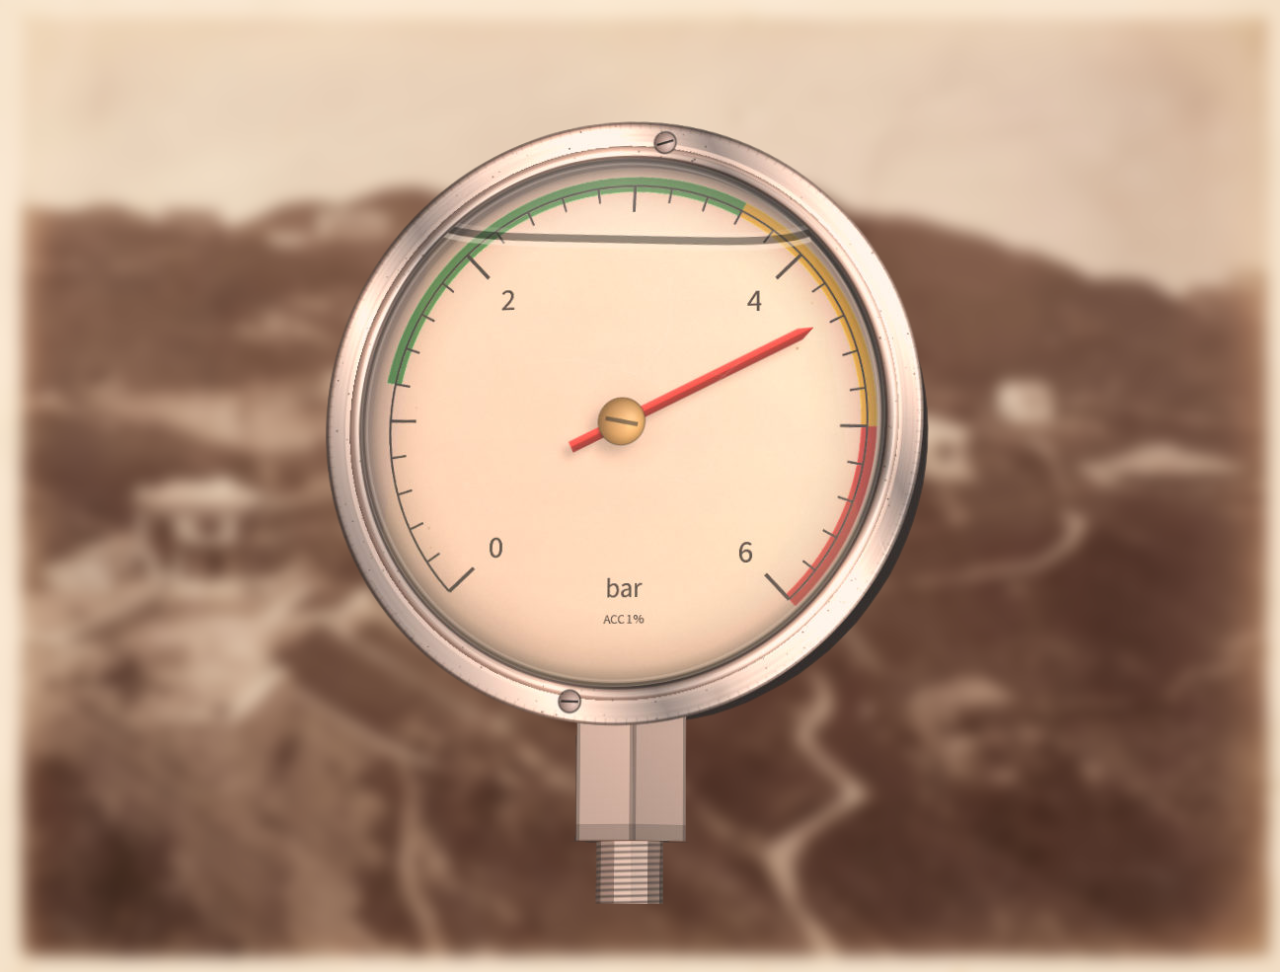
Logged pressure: 4.4 bar
